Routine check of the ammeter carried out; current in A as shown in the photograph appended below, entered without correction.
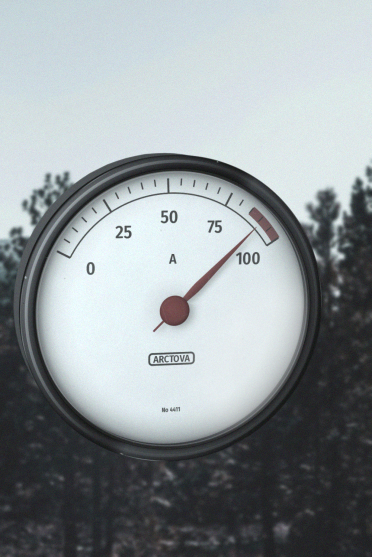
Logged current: 90 A
